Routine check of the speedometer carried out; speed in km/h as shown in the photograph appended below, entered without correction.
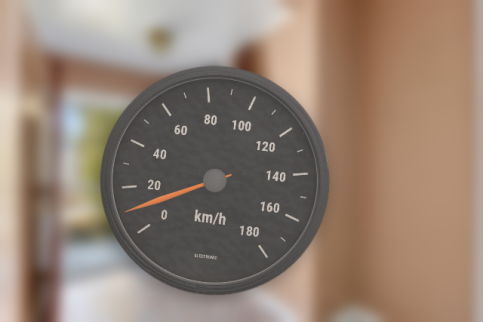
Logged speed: 10 km/h
